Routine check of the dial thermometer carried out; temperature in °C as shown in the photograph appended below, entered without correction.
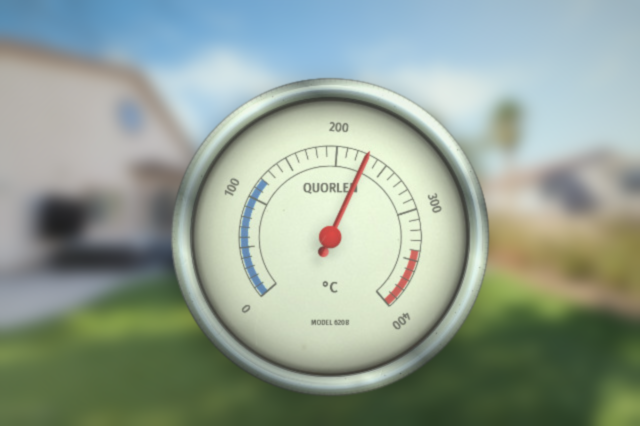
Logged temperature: 230 °C
